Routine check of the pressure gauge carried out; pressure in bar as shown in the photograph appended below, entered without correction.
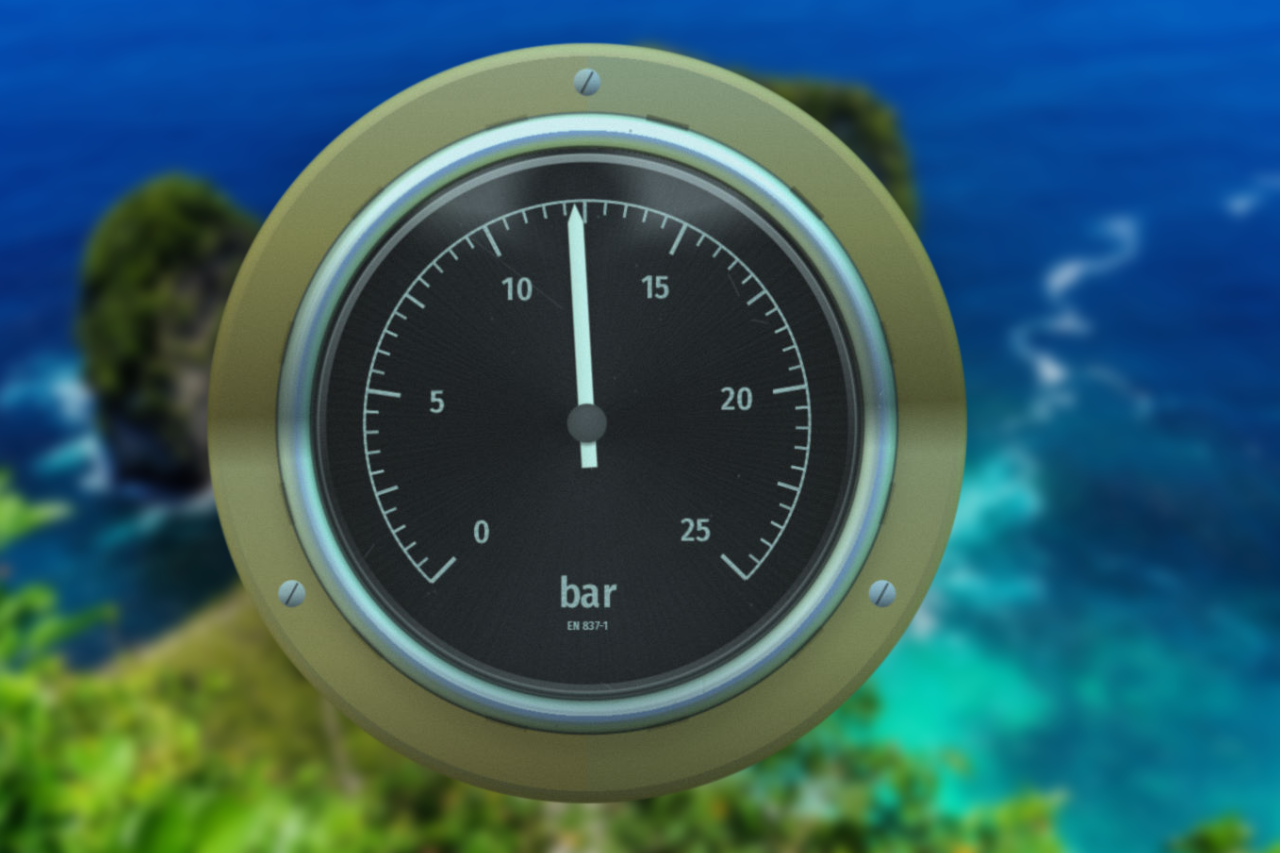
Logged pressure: 12.25 bar
